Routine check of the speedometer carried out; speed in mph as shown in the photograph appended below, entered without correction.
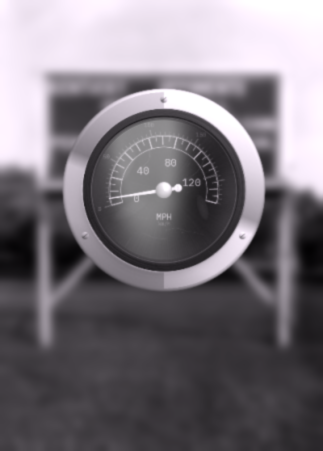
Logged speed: 5 mph
